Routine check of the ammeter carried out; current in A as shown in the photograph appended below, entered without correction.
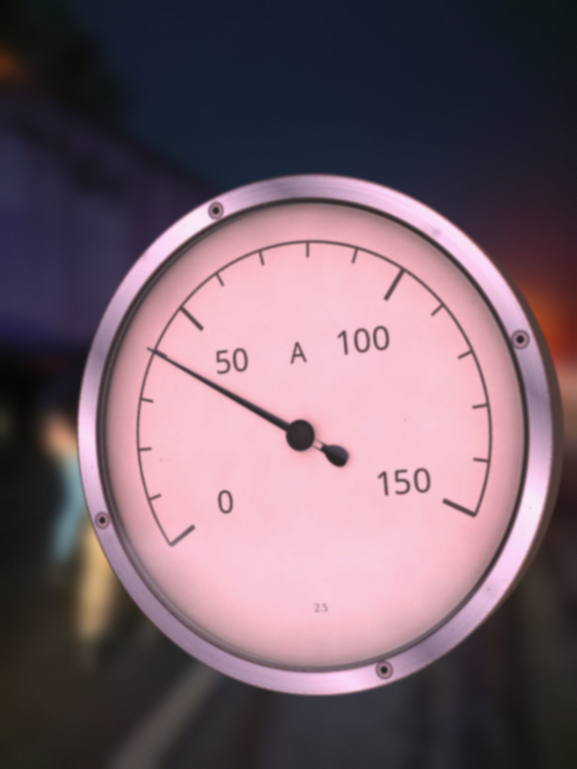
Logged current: 40 A
